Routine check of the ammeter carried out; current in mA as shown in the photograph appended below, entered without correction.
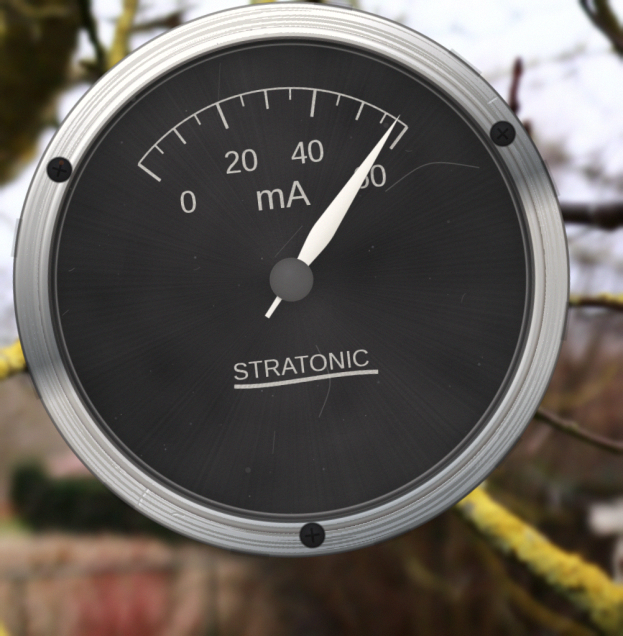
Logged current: 57.5 mA
